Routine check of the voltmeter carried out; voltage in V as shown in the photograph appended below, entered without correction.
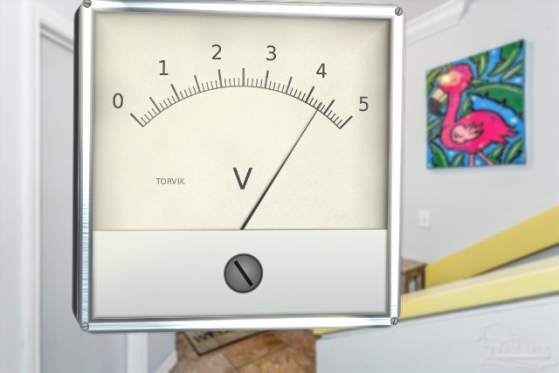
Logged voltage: 4.3 V
